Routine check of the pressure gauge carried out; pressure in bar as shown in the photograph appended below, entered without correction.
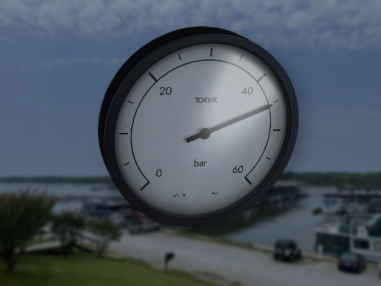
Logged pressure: 45 bar
